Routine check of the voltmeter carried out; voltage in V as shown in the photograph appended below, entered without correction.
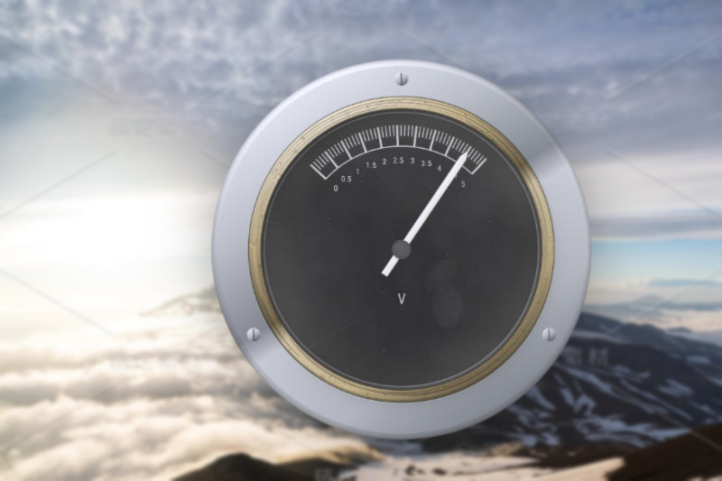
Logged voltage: 4.5 V
